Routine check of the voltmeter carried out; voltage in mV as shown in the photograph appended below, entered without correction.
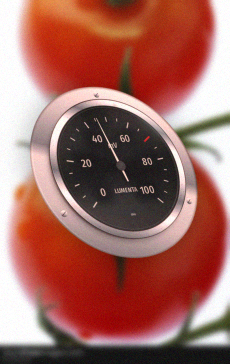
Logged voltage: 45 mV
